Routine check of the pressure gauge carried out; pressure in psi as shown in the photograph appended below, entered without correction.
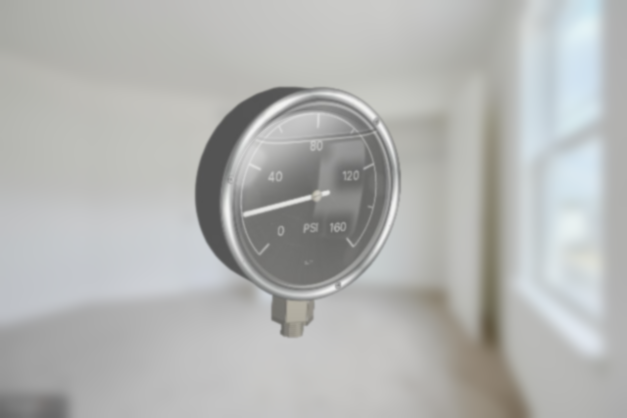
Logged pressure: 20 psi
